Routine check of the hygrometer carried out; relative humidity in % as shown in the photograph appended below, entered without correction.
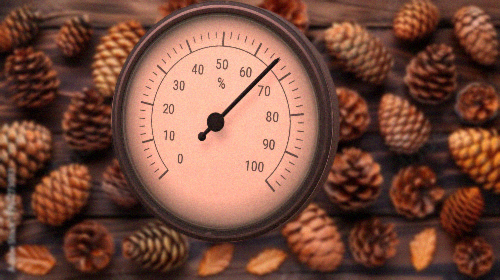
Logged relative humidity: 66 %
